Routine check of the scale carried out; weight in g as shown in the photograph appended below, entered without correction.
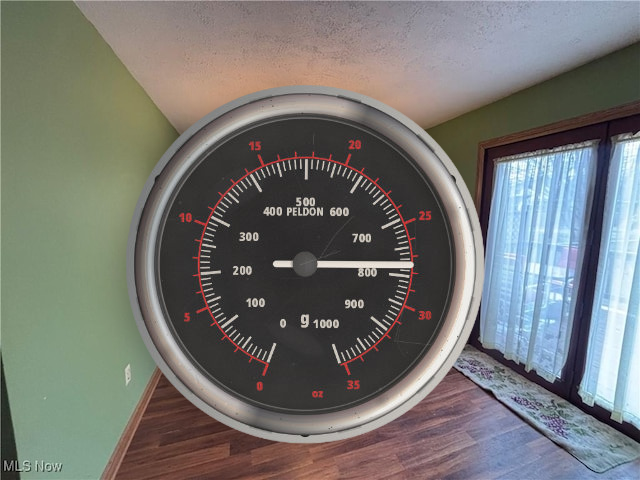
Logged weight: 780 g
